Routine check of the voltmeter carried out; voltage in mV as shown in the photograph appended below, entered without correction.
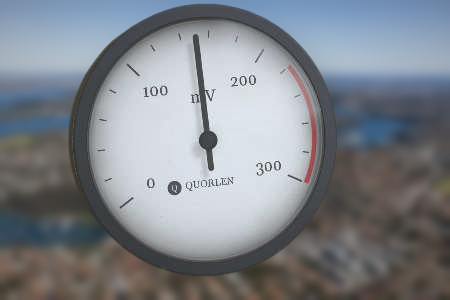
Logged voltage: 150 mV
